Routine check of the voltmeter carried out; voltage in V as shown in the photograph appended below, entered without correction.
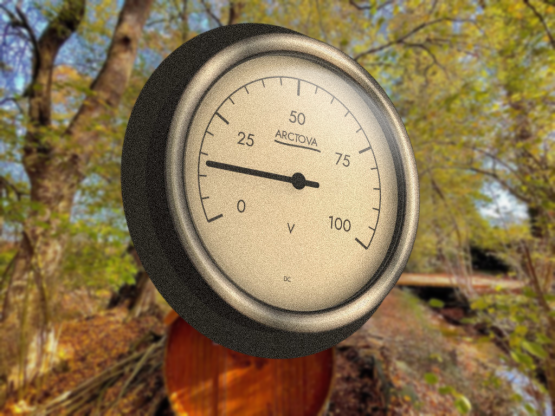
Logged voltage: 12.5 V
